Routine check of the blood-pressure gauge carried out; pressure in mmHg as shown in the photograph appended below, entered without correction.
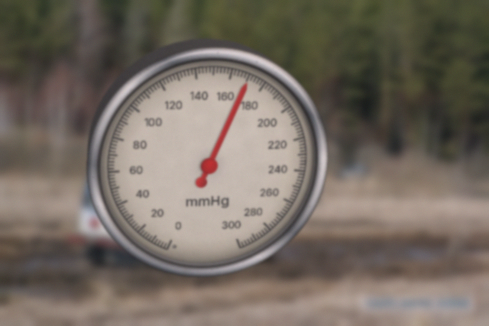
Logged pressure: 170 mmHg
